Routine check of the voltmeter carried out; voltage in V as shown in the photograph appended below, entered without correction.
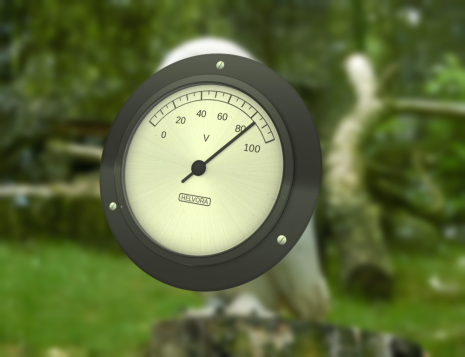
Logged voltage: 85 V
